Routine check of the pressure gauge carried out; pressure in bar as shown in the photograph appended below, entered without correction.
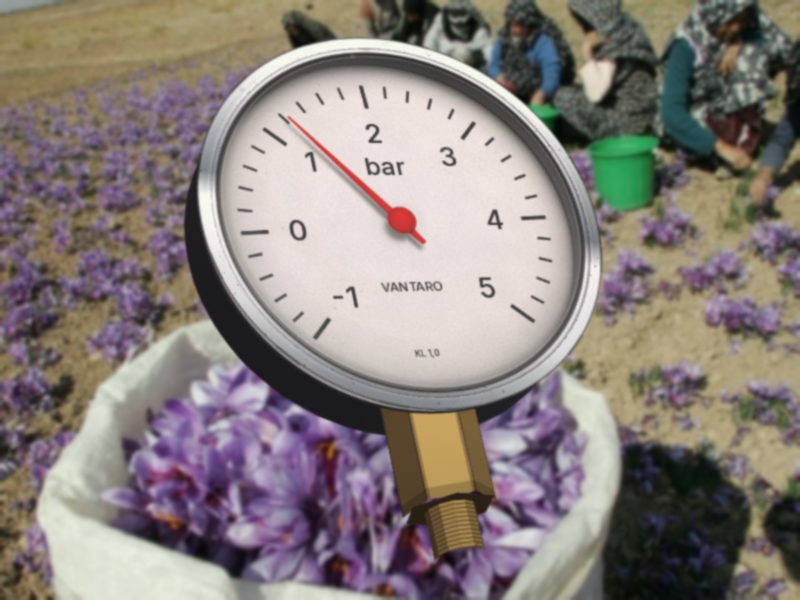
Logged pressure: 1.2 bar
